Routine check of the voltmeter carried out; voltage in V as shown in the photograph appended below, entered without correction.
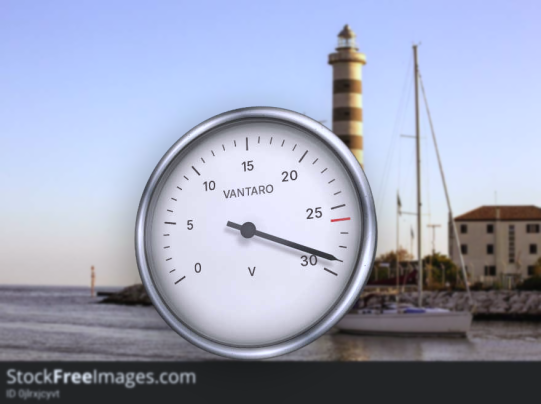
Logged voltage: 29 V
